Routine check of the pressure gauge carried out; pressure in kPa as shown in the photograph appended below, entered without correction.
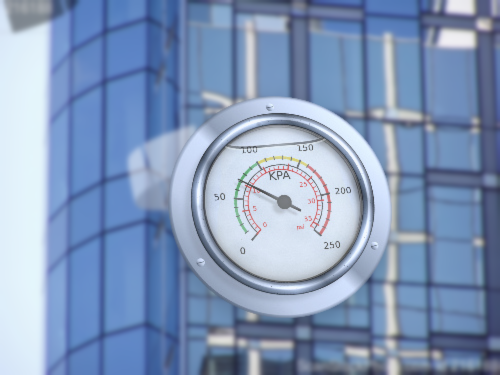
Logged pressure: 70 kPa
